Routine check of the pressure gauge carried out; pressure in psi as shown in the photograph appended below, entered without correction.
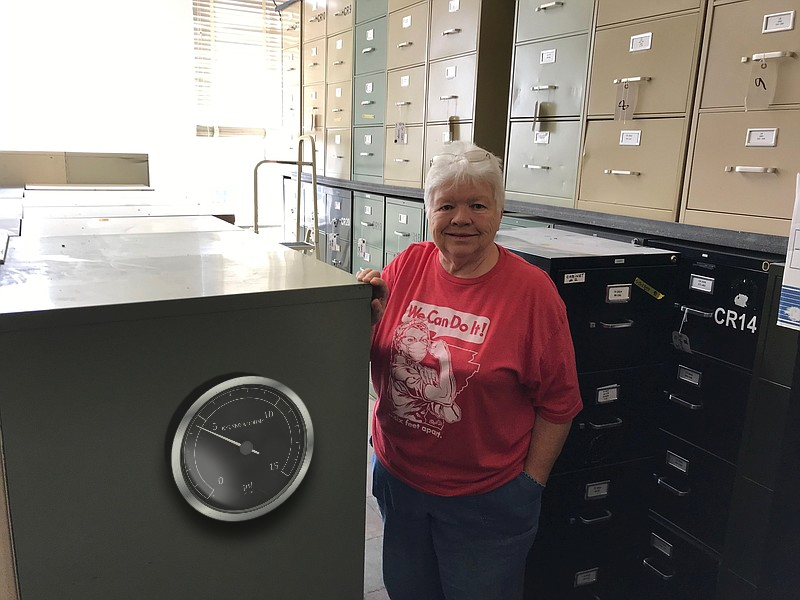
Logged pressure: 4.5 psi
